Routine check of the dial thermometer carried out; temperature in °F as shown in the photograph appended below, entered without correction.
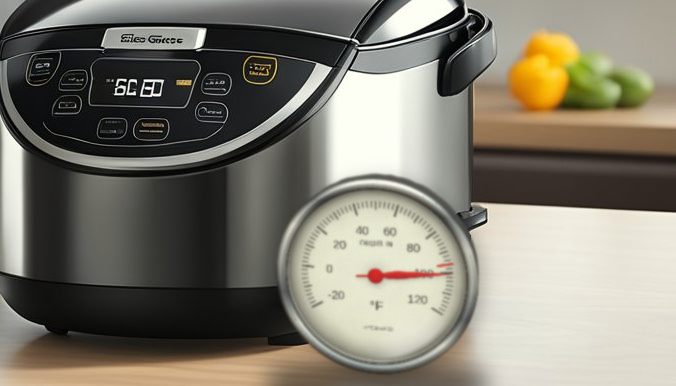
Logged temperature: 100 °F
